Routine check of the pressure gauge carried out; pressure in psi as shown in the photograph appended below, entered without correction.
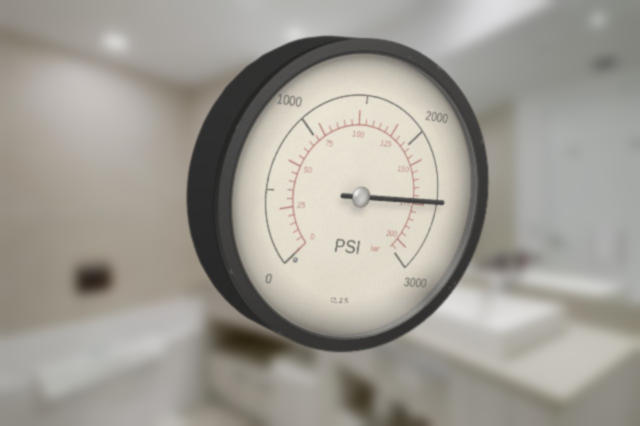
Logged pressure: 2500 psi
